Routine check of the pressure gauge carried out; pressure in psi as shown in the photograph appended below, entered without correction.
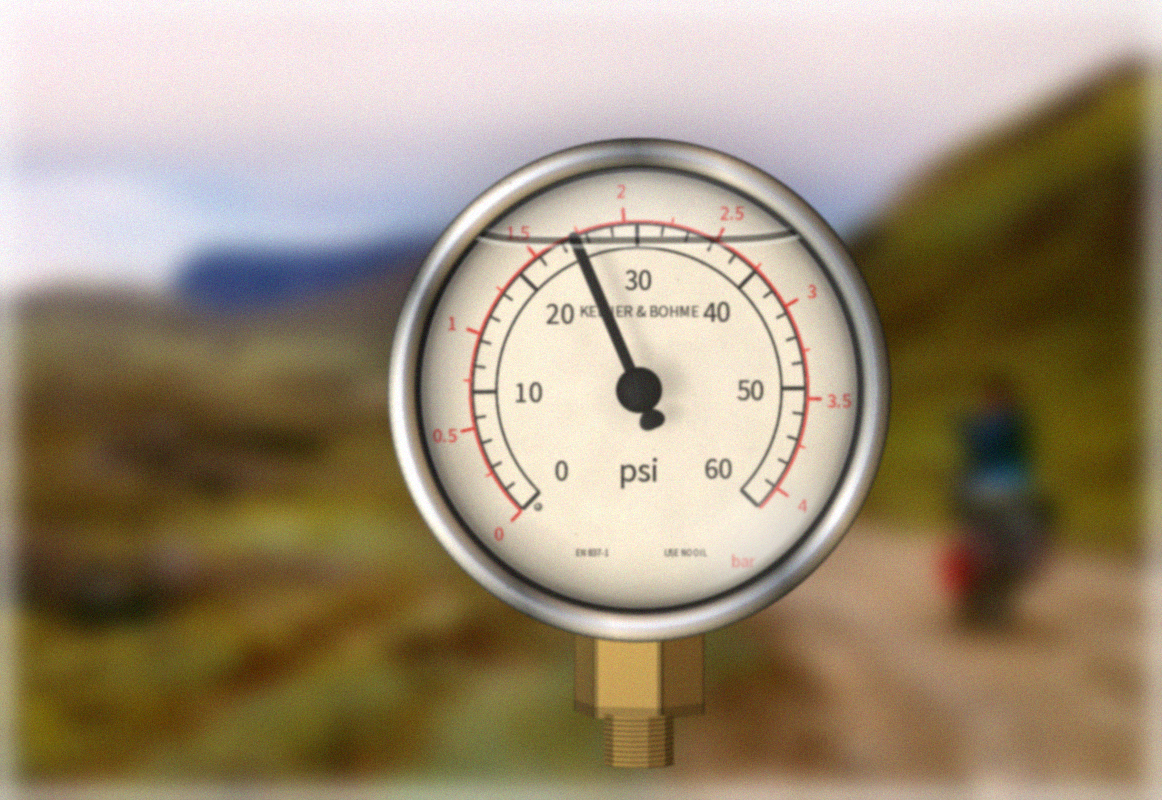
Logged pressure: 25 psi
